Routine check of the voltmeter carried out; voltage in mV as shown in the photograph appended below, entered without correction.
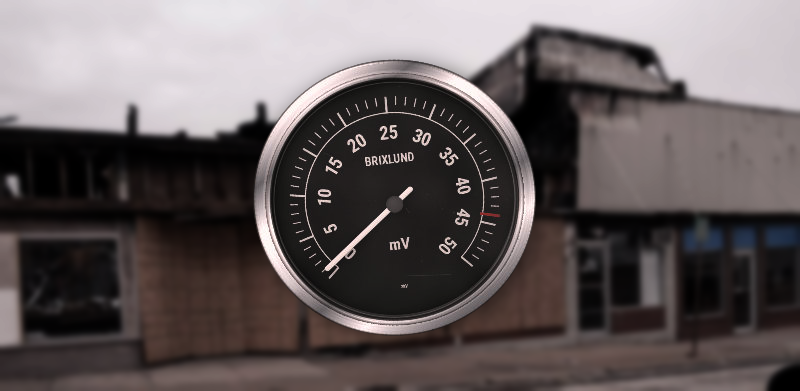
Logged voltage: 1 mV
